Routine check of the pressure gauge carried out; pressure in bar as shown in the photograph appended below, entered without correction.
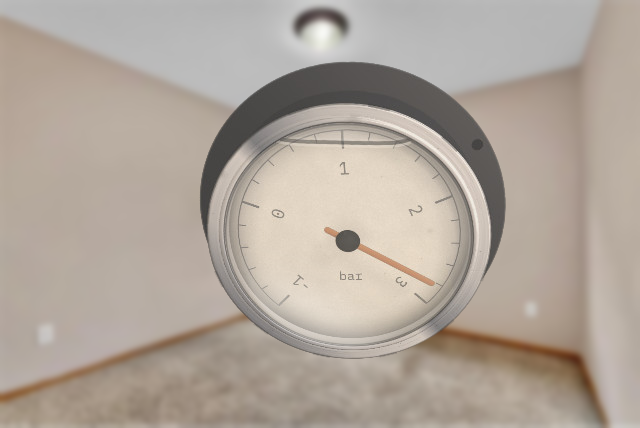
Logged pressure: 2.8 bar
